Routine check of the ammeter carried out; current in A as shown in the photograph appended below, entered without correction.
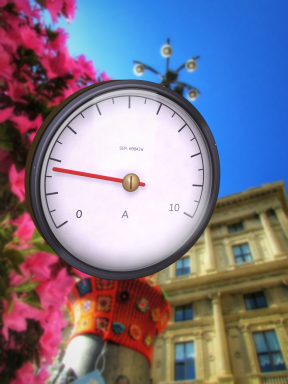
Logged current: 1.75 A
